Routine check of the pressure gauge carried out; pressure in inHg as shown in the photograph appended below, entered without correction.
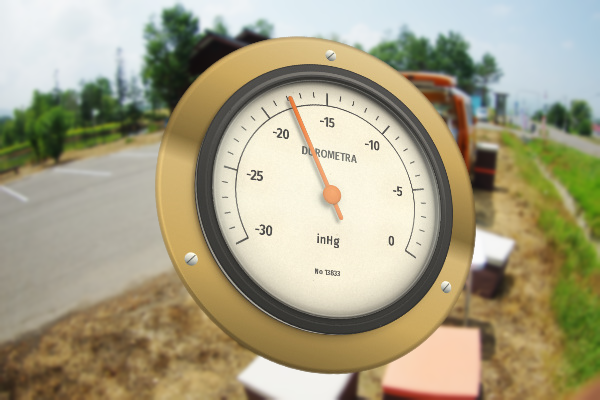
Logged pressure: -18 inHg
